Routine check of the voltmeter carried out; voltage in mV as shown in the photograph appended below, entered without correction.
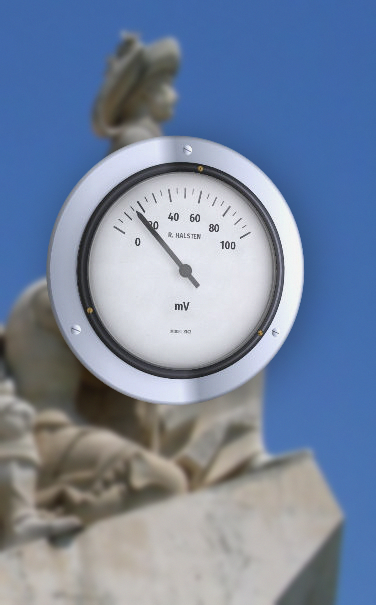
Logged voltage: 15 mV
